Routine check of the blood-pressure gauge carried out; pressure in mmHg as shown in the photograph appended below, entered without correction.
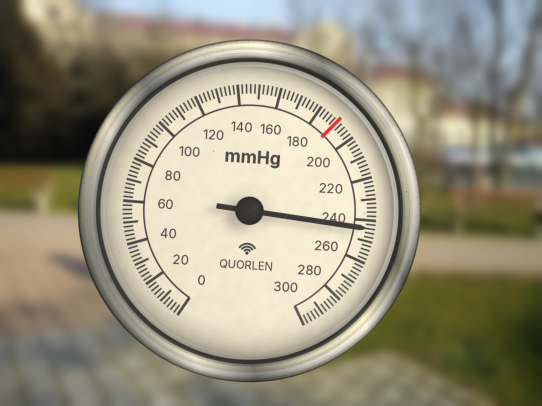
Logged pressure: 244 mmHg
